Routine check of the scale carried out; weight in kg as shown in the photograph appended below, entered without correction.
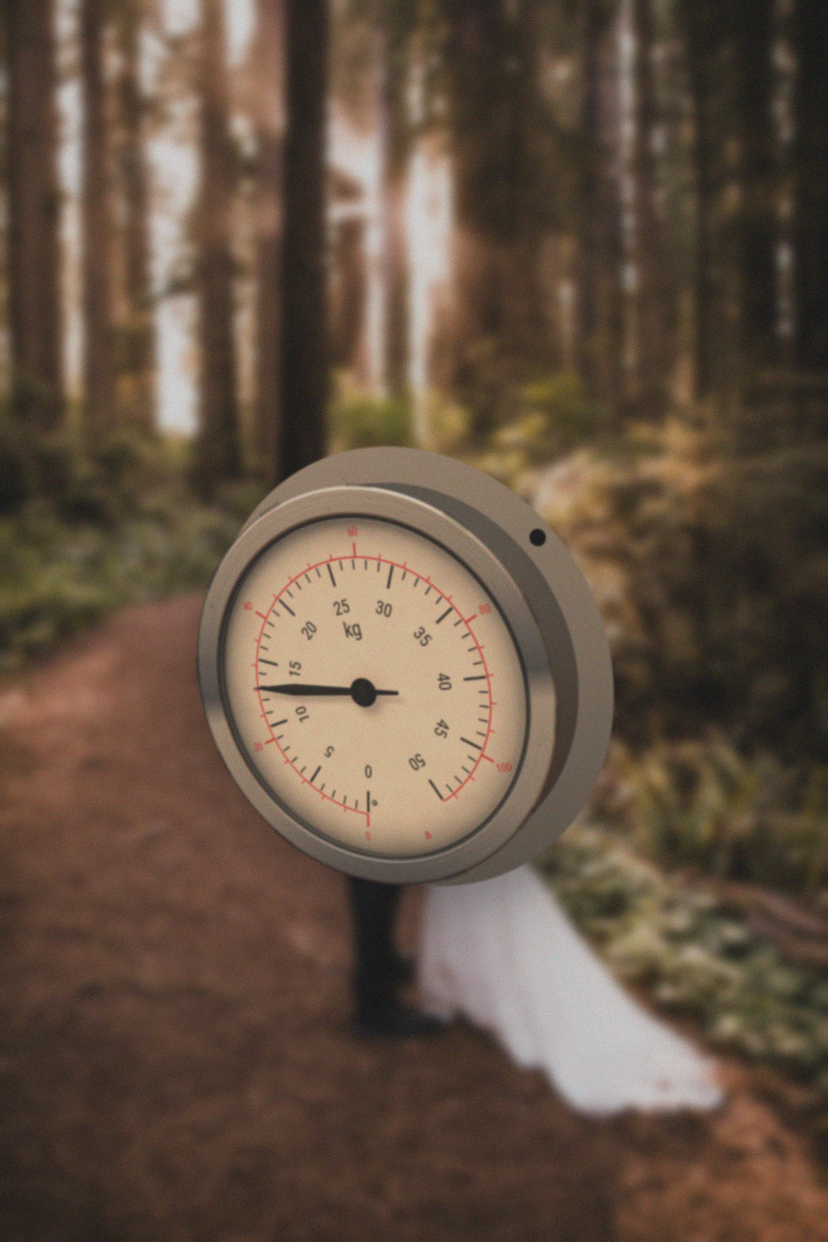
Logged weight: 13 kg
